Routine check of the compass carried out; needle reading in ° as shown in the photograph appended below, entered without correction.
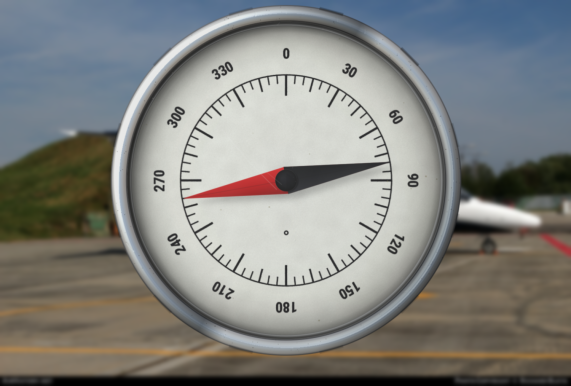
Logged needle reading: 260 °
